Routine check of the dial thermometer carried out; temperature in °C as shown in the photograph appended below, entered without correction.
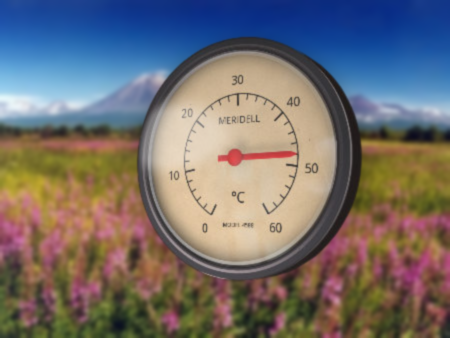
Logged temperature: 48 °C
